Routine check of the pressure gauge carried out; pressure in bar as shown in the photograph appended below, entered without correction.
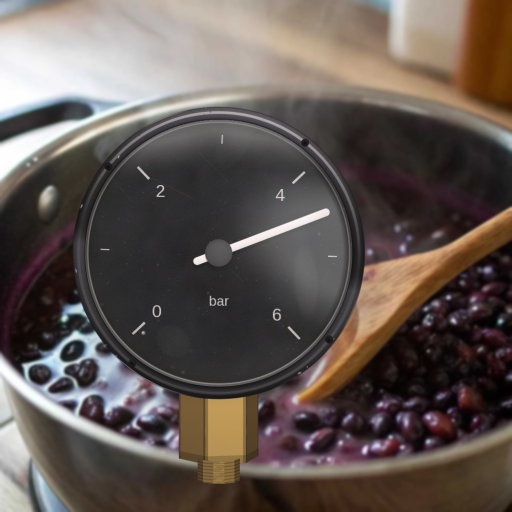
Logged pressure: 4.5 bar
